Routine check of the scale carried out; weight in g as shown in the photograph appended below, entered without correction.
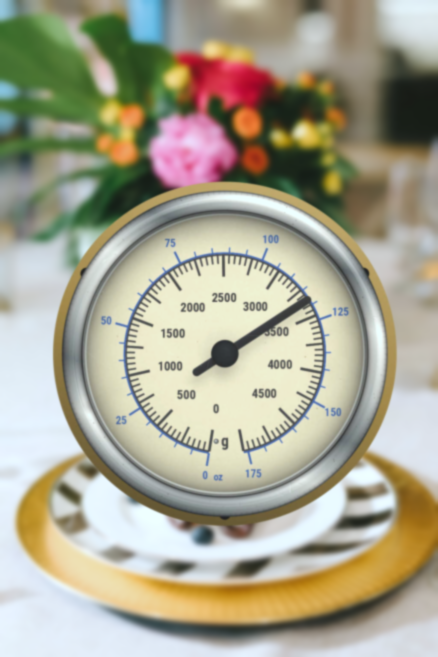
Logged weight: 3350 g
